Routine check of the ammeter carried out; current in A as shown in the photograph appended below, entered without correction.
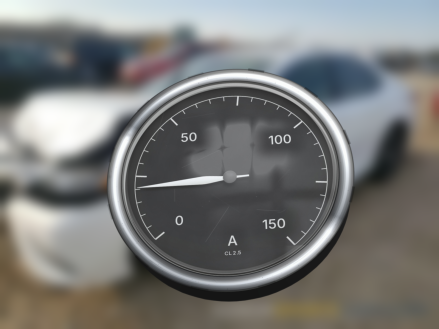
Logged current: 20 A
